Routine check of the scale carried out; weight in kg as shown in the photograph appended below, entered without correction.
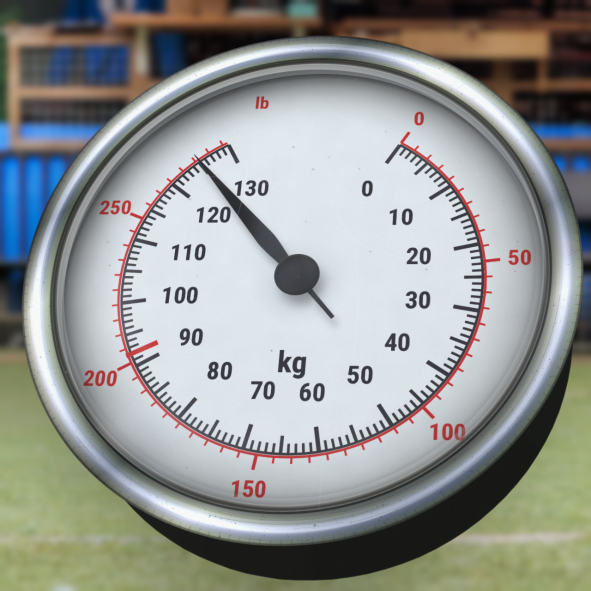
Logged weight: 125 kg
